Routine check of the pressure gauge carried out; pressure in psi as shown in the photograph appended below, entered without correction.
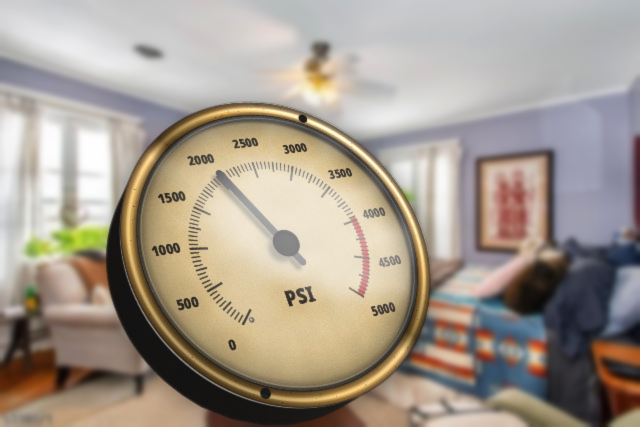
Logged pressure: 2000 psi
